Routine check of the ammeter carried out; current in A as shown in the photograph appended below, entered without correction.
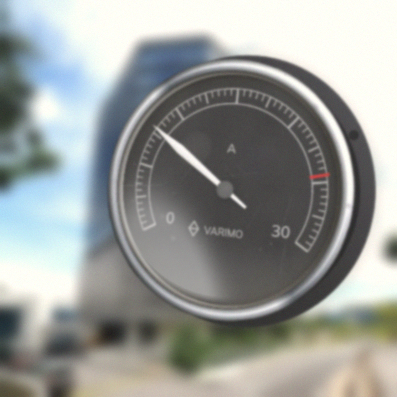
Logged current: 8 A
